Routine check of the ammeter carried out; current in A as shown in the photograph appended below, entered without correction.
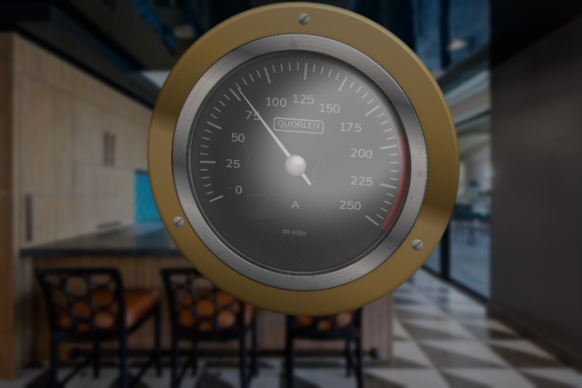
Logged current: 80 A
